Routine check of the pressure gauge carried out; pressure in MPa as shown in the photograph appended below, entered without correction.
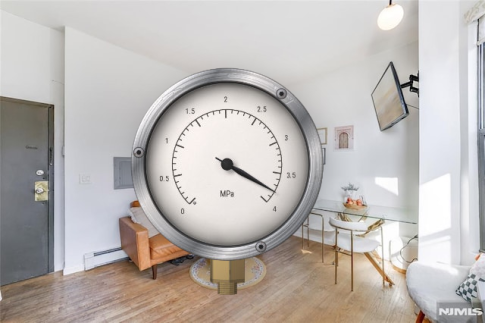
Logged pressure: 3.8 MPa
